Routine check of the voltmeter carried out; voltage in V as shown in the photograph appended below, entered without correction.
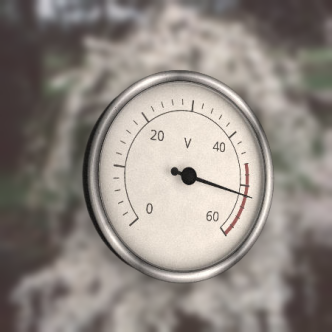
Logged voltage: 52 V
